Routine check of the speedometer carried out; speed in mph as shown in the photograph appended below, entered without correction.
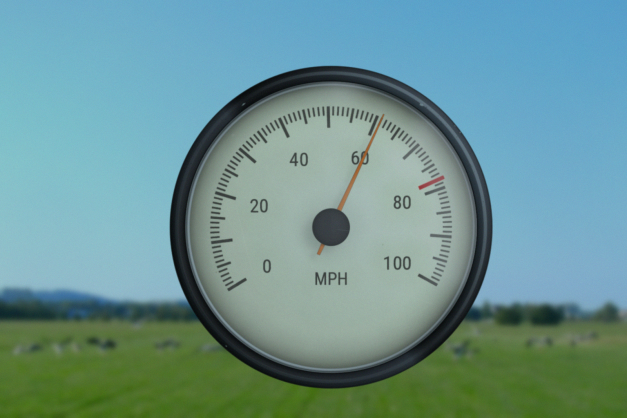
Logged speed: 61 mph
